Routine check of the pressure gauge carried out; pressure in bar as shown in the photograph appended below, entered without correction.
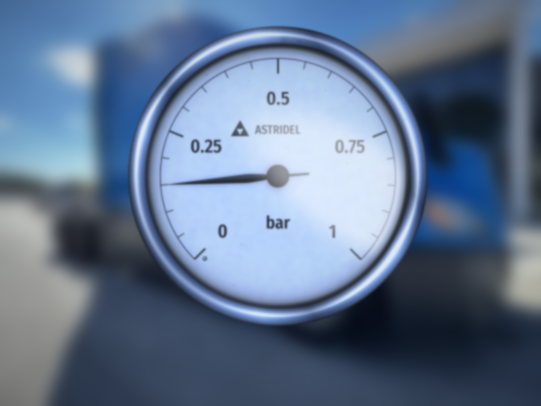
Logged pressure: 0.15 bar
